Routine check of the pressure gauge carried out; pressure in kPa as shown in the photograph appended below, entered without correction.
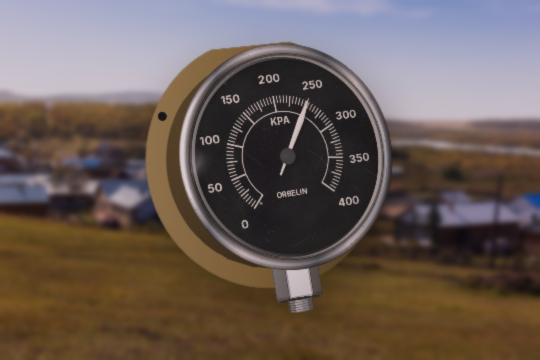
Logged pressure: 250 kPa
